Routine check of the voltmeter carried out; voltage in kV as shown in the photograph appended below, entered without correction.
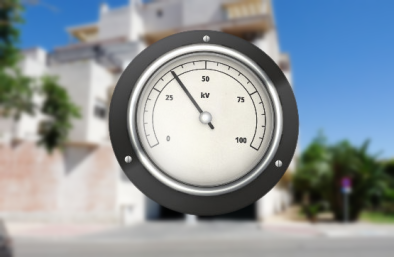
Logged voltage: 35 kV
